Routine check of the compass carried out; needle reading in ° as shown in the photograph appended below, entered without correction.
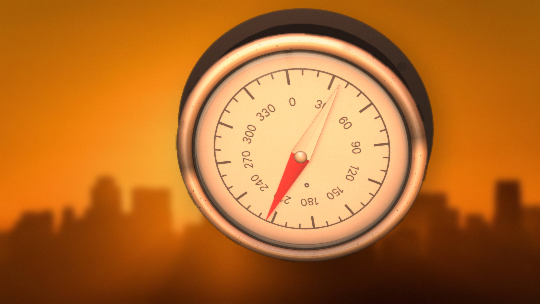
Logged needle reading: 215 °
